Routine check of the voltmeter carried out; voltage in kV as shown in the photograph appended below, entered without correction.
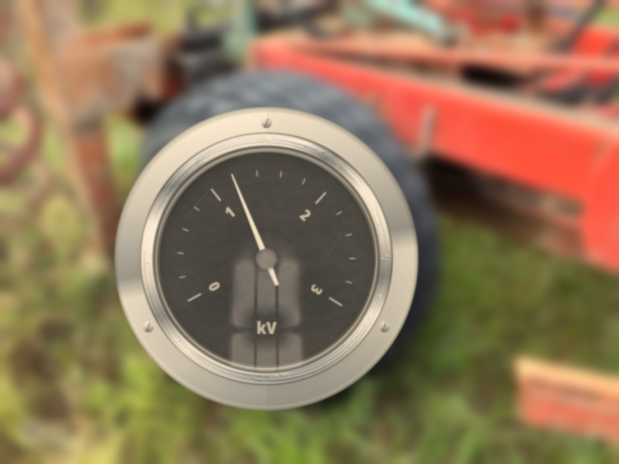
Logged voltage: 1.2 kV
